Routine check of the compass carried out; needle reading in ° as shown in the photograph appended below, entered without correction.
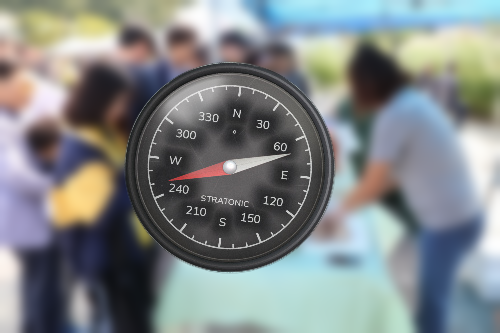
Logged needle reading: 250 °
